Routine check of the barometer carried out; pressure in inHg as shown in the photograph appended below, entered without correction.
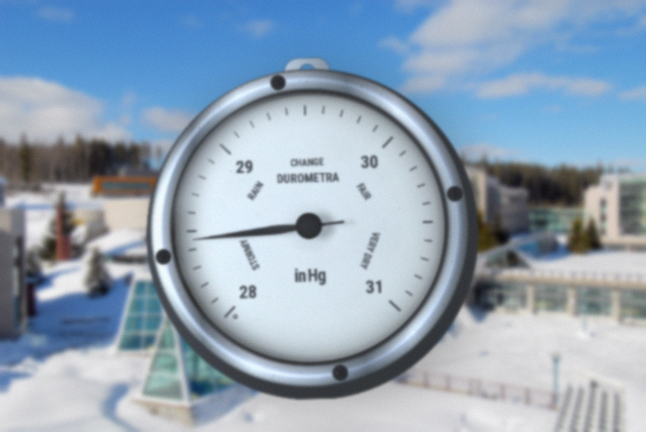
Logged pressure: 28.45 inHg
